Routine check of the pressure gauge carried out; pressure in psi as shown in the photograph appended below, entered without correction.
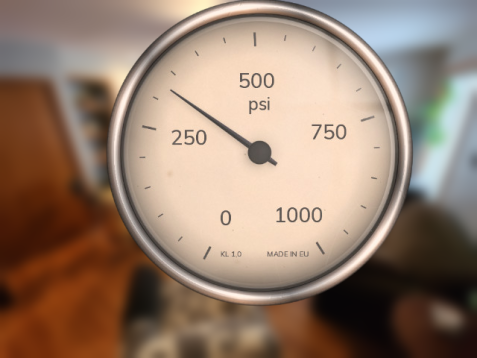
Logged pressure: 325 psi
